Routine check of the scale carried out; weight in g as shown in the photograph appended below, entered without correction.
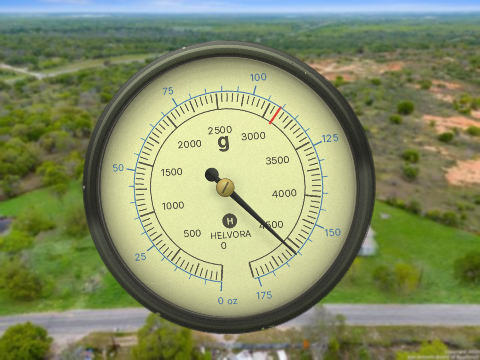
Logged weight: 4550 g
